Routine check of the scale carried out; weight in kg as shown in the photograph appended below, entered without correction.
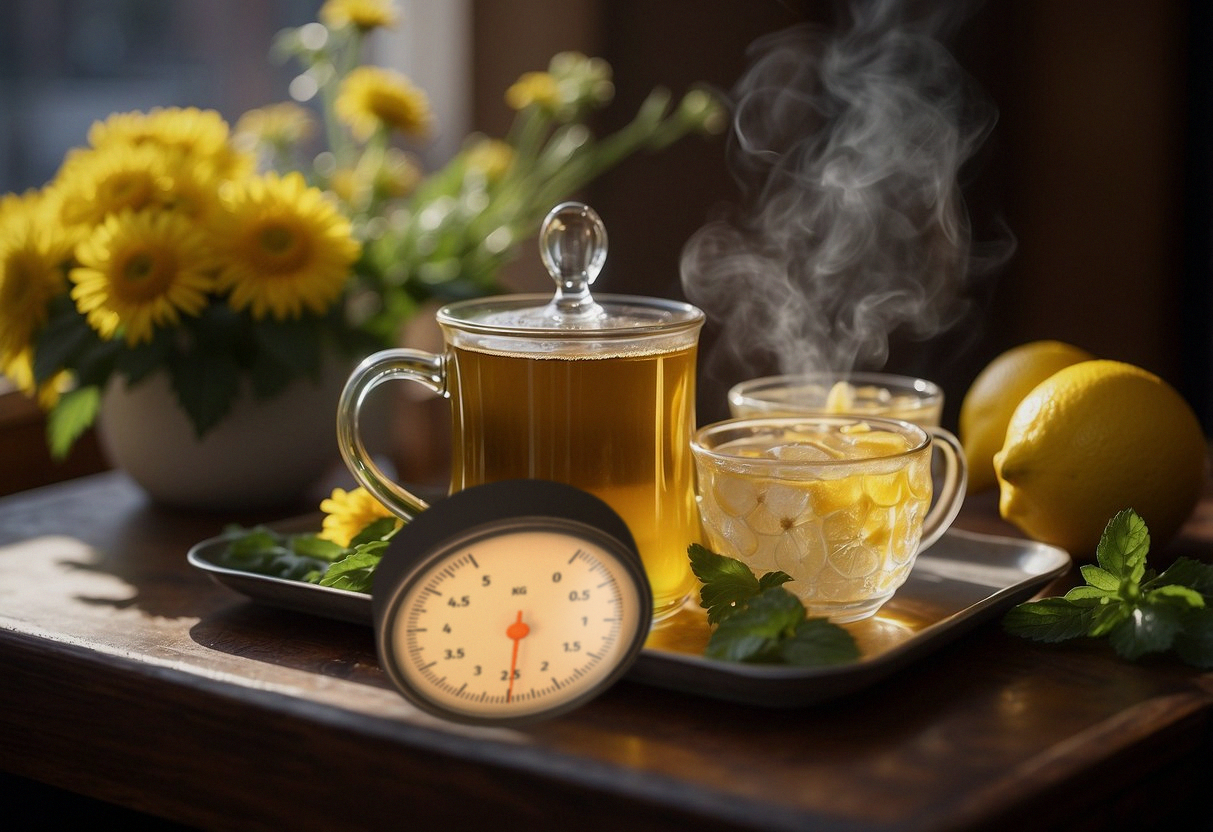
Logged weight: 2.5 kg
